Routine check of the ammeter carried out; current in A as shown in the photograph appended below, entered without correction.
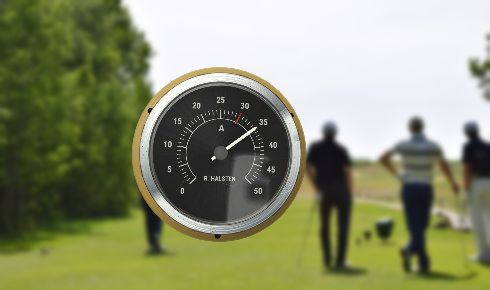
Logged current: 35 A
